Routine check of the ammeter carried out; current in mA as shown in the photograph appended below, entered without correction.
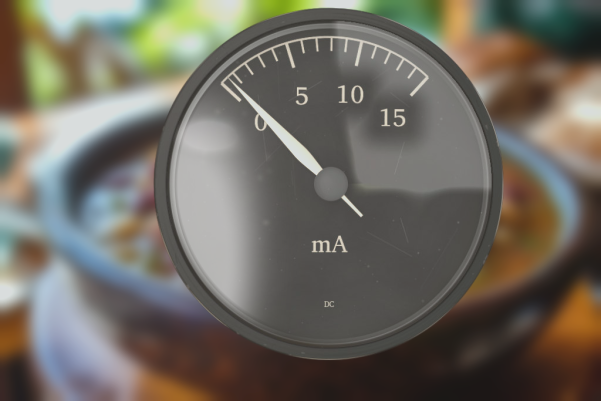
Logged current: 0.5 mA
